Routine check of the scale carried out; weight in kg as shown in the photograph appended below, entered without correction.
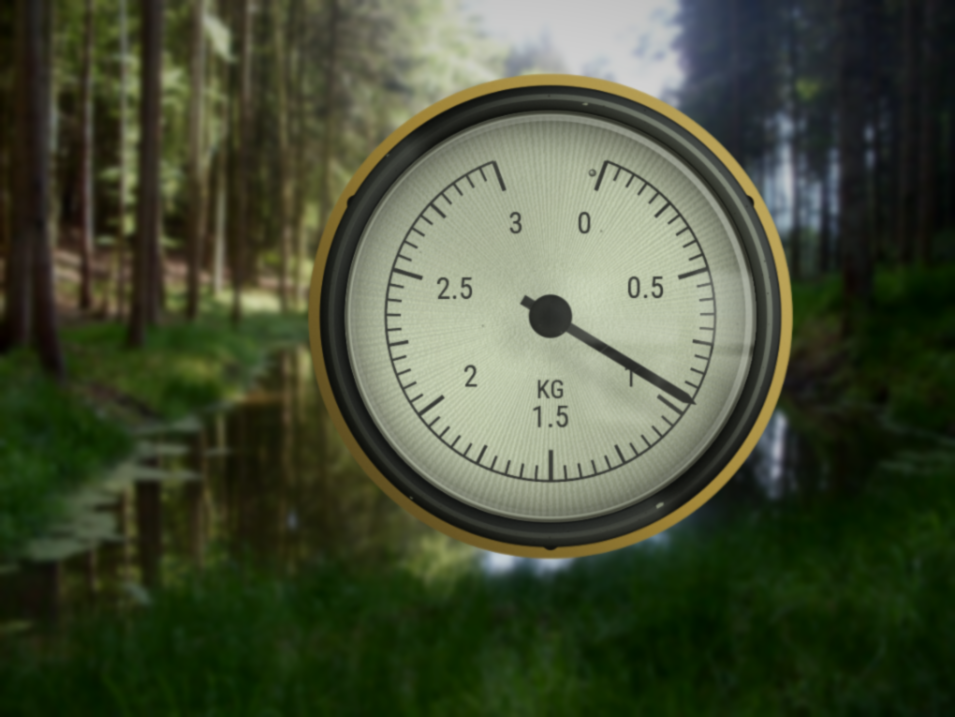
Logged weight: 0.95 kg
